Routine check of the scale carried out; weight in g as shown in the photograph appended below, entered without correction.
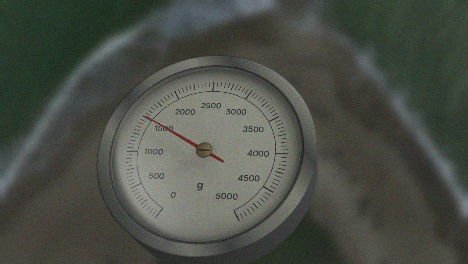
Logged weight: 1500 g
